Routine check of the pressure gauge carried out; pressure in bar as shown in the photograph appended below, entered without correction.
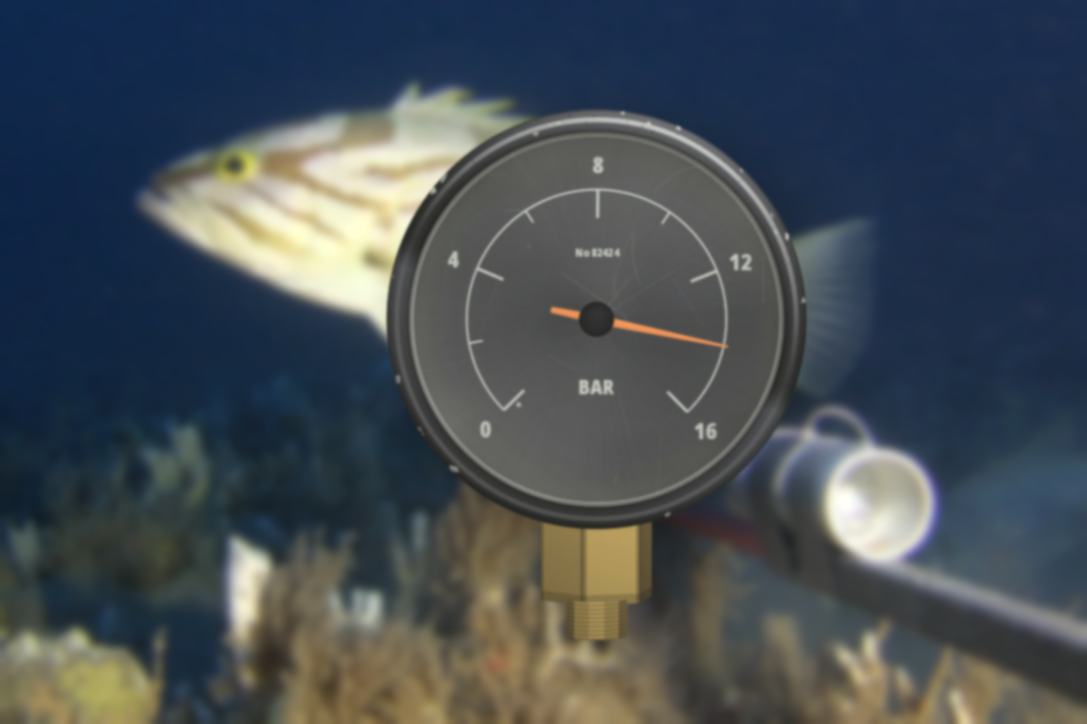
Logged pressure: 14 bar
